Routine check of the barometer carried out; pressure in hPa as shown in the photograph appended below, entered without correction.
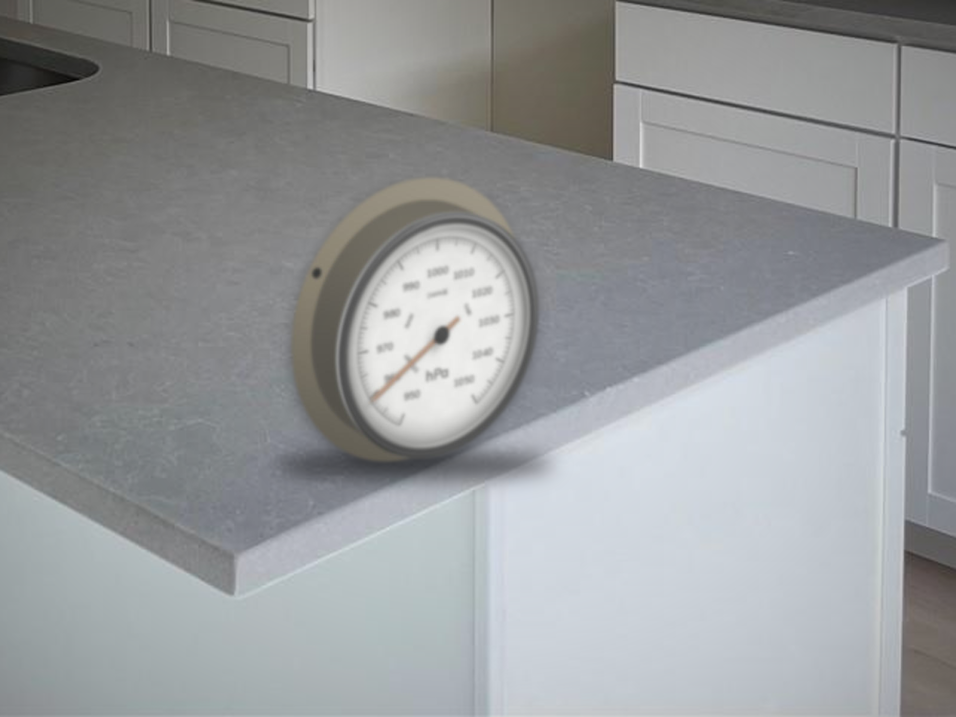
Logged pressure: 960 hPa
